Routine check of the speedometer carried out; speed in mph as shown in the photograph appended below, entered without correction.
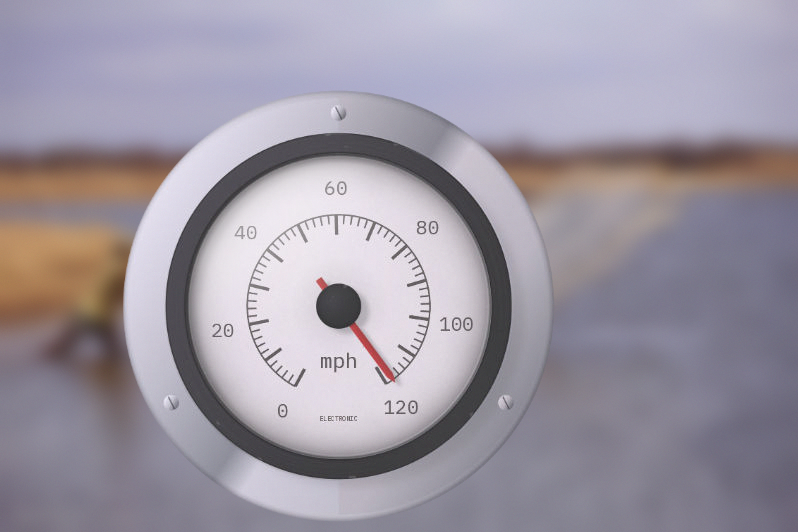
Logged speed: 118 mph
